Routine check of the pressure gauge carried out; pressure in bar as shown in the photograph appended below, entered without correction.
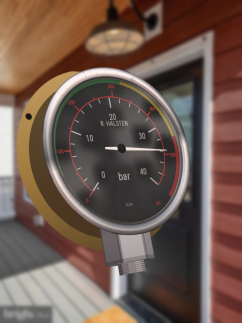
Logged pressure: 34 bar
